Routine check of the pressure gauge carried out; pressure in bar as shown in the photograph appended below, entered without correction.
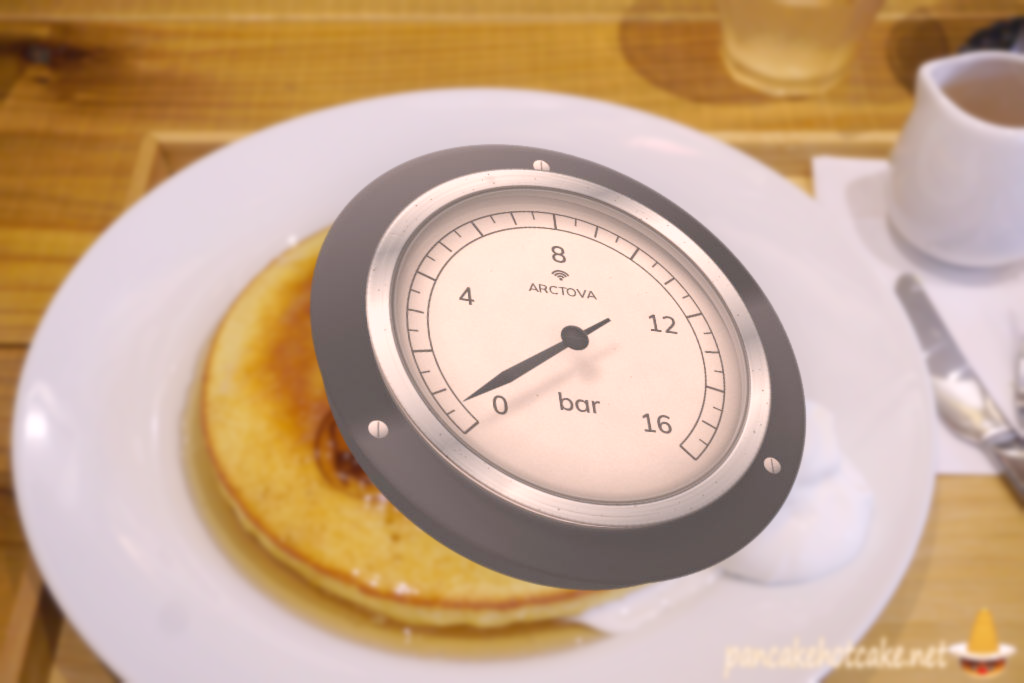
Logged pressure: 0.5 bar
